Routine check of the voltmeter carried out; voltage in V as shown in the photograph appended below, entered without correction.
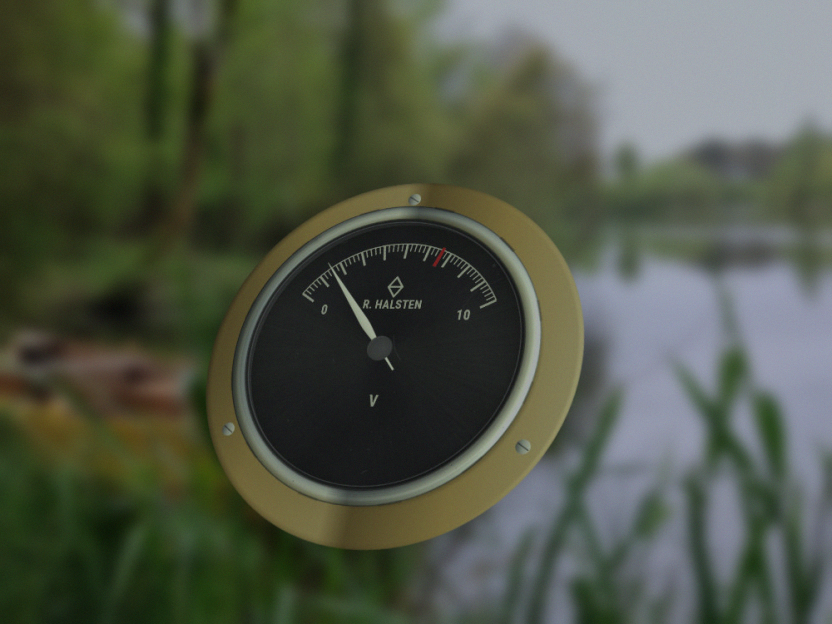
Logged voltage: 1.6 V
